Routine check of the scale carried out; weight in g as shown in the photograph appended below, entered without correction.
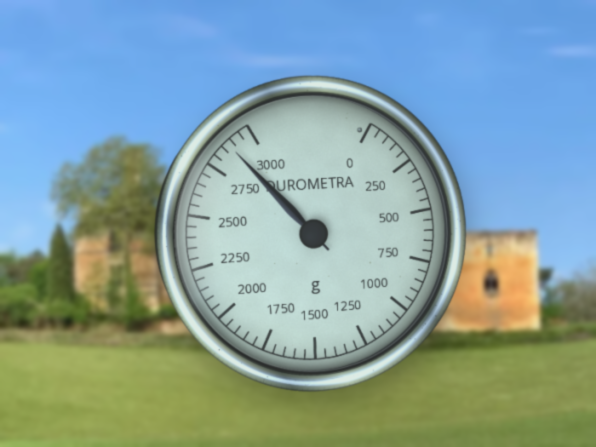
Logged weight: 2875 g
